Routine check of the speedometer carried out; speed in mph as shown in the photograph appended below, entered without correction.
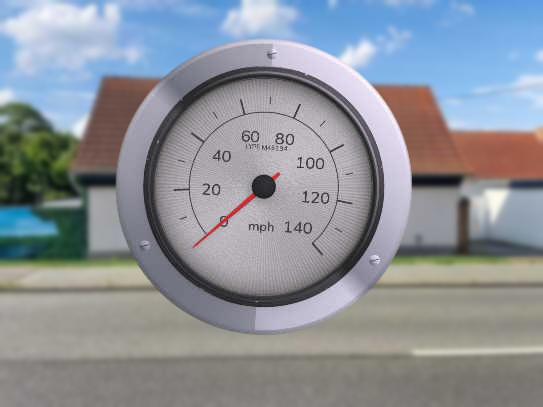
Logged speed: 0 mph
